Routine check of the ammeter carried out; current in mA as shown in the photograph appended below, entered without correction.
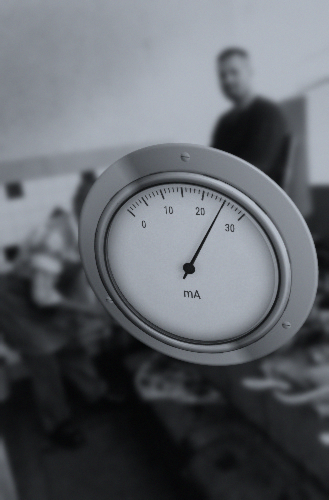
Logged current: 25 mA
